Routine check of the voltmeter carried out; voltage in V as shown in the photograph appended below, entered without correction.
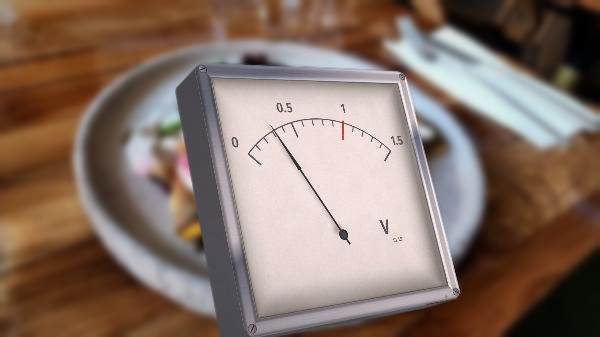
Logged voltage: 0.3 V
